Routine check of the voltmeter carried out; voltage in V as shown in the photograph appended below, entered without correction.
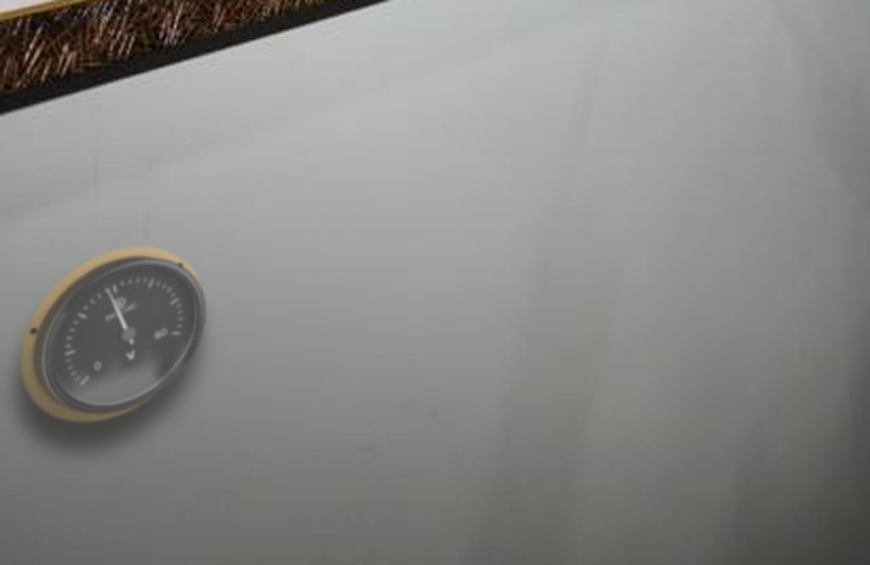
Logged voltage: 28 V
